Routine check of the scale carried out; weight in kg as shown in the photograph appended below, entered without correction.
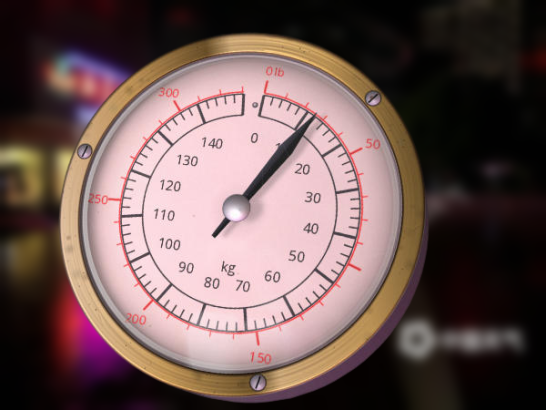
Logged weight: 12 kg
